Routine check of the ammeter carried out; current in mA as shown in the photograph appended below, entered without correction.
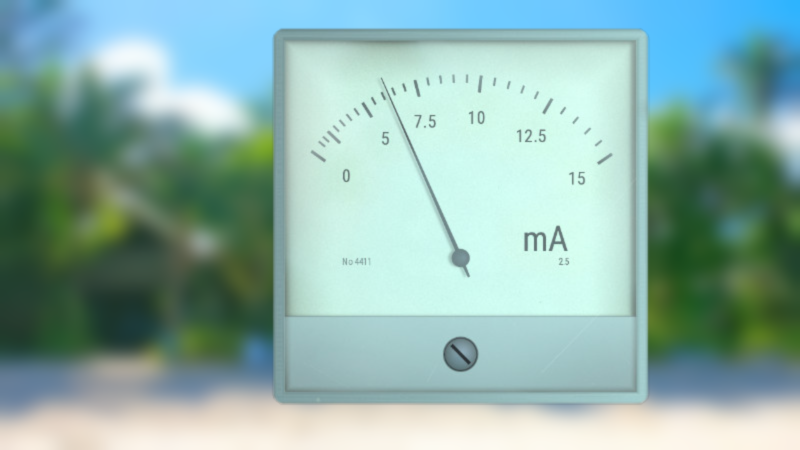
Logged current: 6.25 mA
